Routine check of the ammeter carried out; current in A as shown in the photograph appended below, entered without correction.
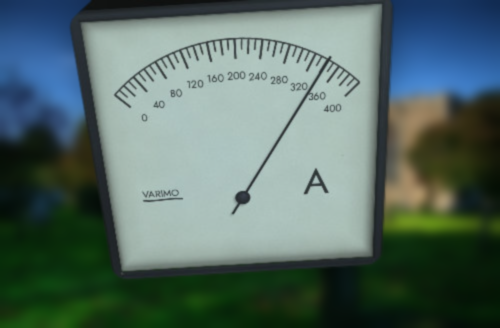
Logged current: 340 A
